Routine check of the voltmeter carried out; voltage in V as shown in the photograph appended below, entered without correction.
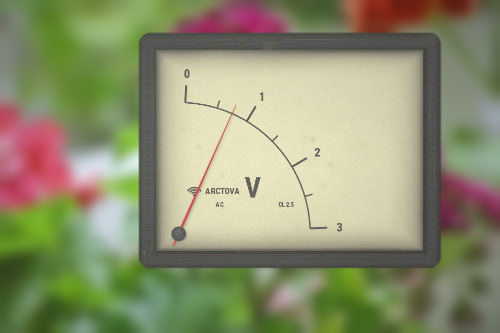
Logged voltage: 0.75 V
